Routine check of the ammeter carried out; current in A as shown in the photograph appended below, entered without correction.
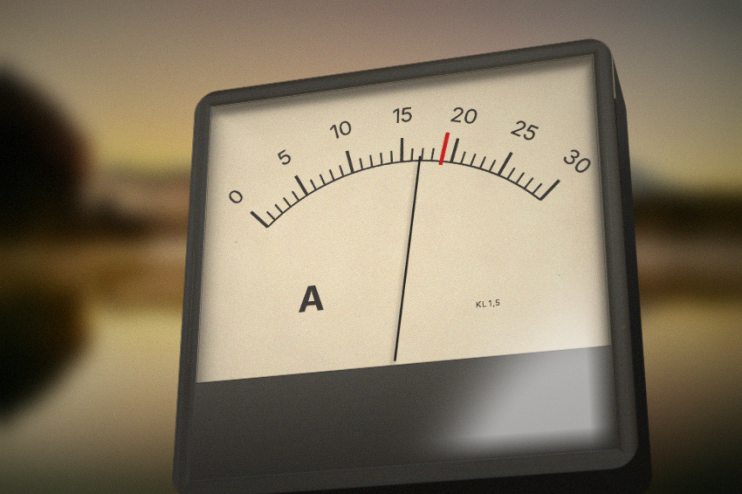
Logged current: 17 A
